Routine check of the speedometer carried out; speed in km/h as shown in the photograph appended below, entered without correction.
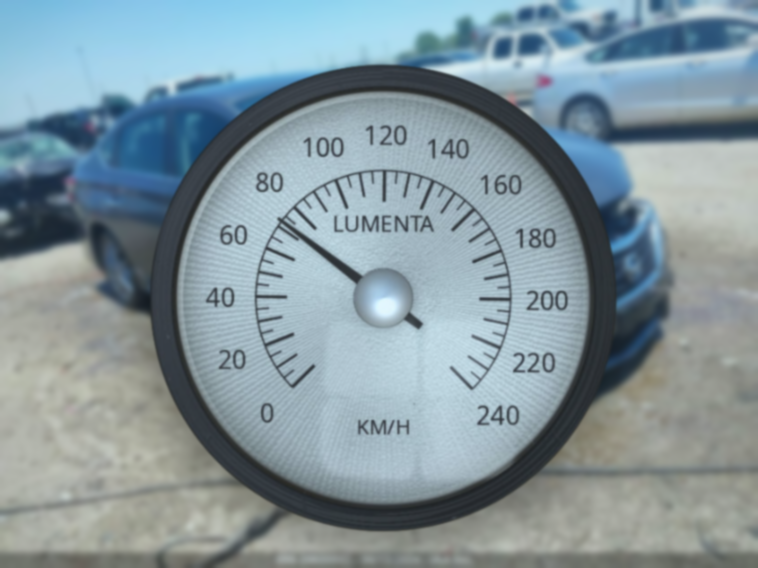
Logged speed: 72.5 km/h
